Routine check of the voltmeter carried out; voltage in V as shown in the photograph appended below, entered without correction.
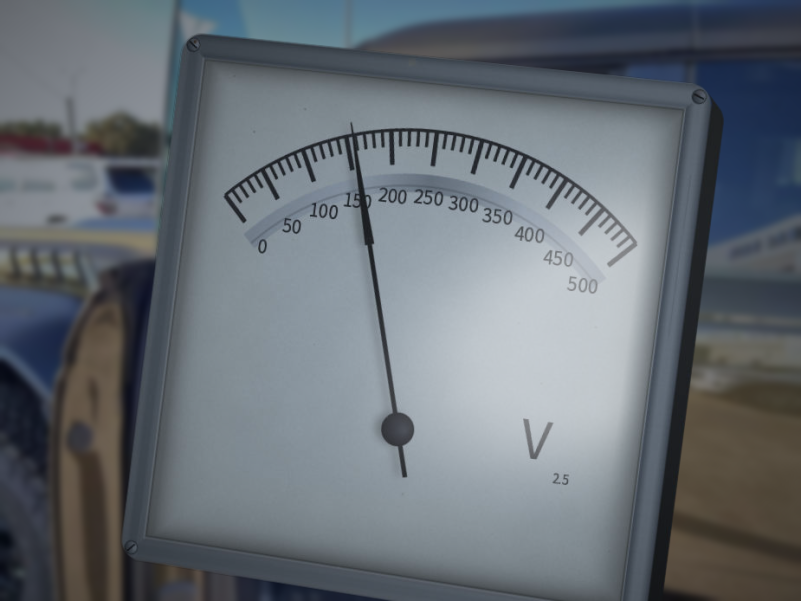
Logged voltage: 160 V
